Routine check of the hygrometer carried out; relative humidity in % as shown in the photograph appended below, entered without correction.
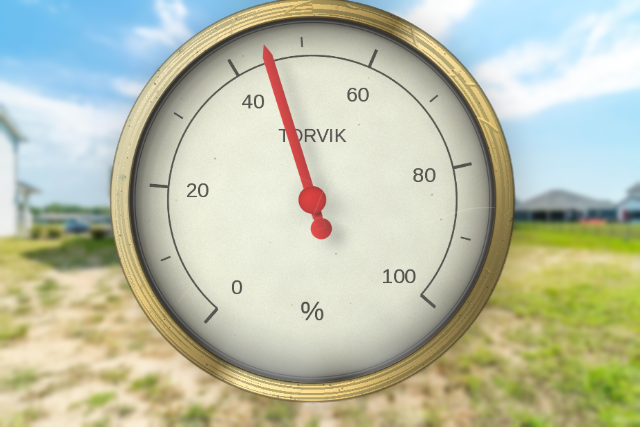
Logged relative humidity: 45 %
